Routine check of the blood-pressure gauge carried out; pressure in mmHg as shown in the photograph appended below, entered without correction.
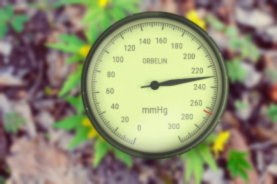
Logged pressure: 230 mmHg
